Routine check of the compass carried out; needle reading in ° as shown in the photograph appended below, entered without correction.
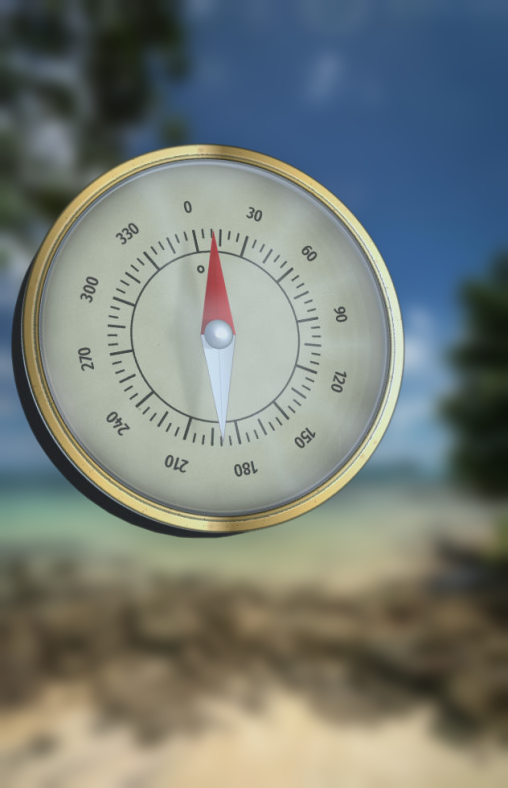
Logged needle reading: 10 °
